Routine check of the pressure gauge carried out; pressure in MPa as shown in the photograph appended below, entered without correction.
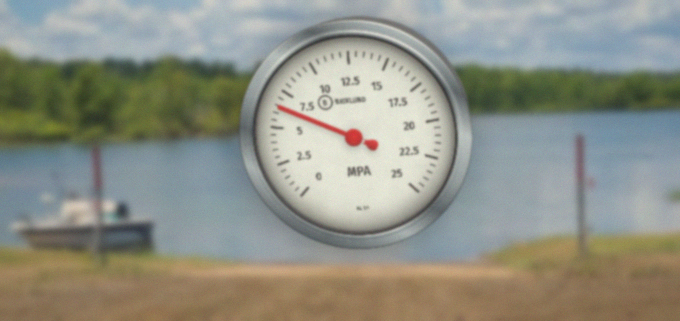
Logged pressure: 6.5 MPa
